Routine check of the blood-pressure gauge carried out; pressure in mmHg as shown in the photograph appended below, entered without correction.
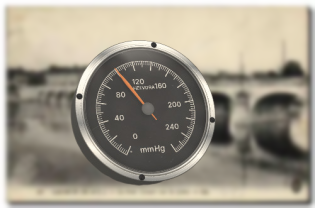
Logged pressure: 100 mmHg
